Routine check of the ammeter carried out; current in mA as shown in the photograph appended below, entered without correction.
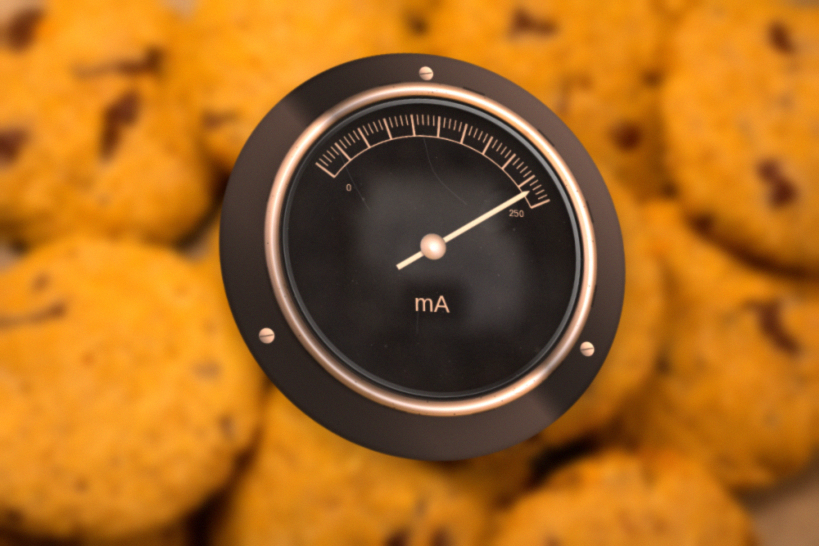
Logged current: 235 mA
